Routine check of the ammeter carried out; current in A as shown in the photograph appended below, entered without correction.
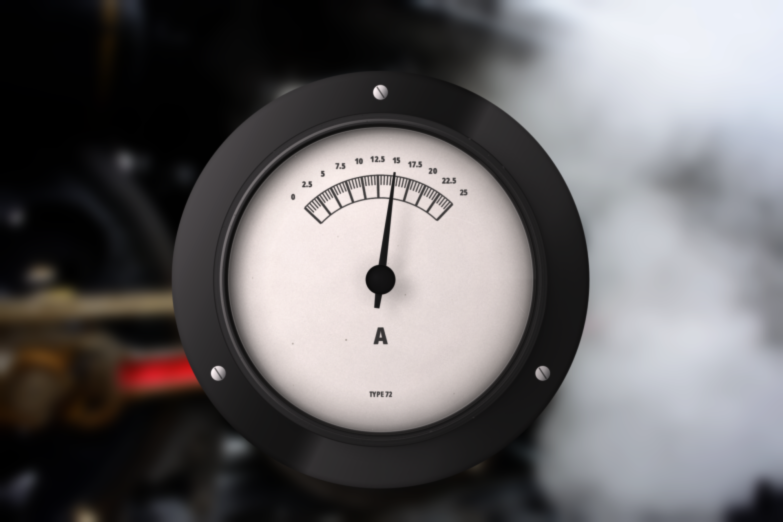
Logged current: 15 A
